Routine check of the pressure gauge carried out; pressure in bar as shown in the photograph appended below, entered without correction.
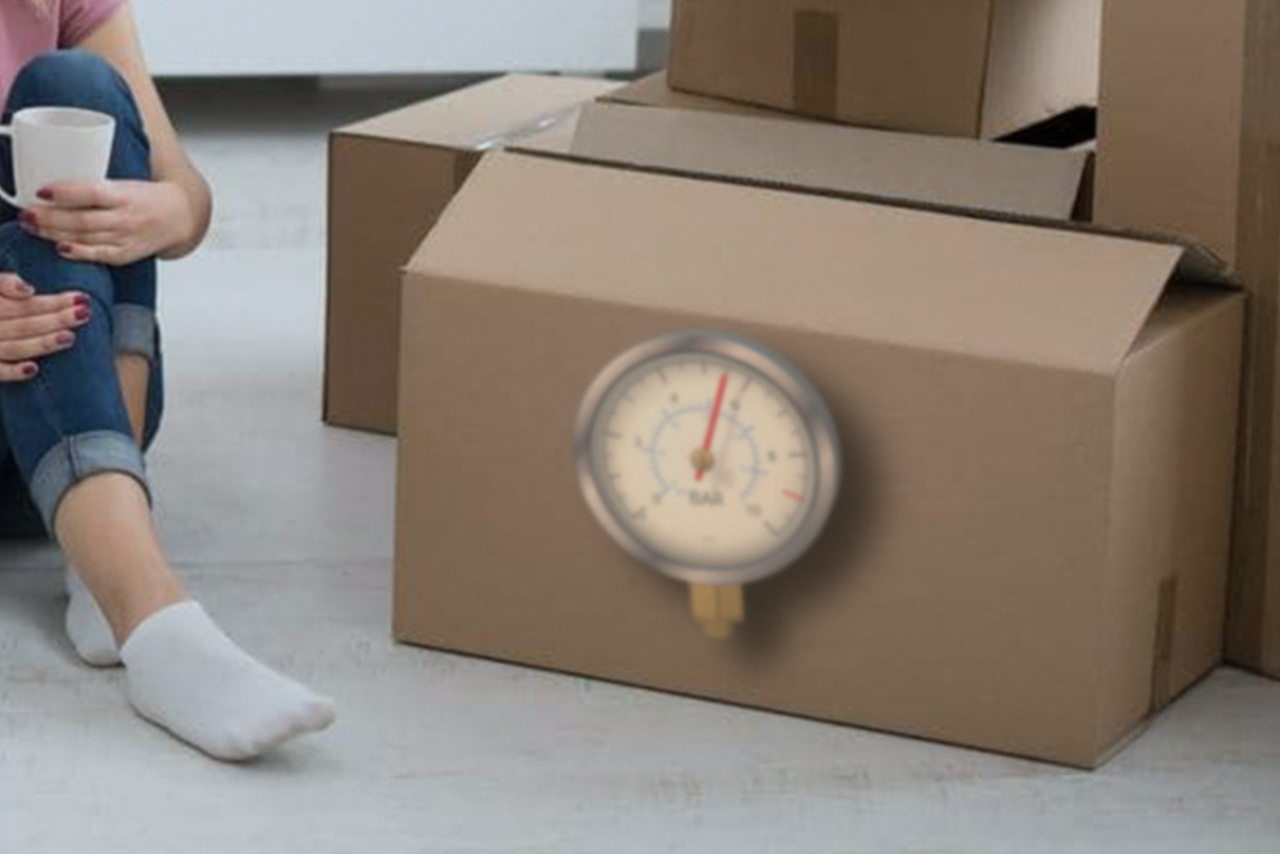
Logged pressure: 5.5 bar
